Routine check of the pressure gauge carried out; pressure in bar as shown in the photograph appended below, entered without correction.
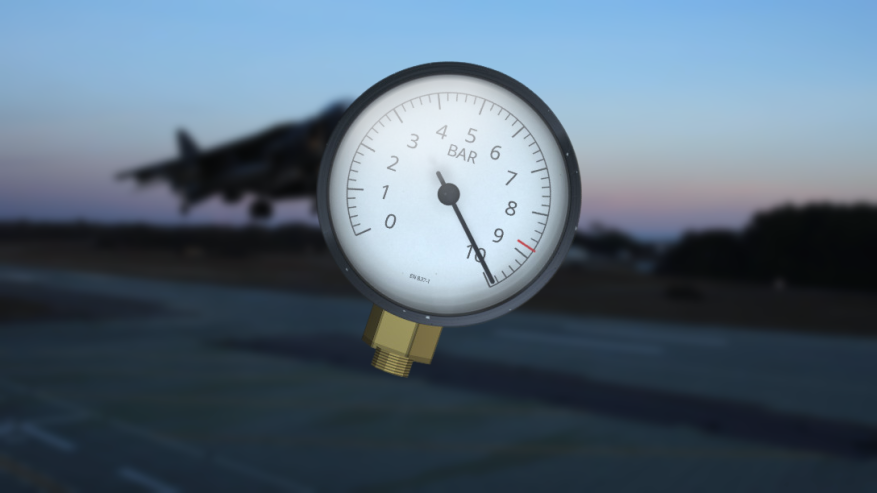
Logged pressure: 9.9 bar
